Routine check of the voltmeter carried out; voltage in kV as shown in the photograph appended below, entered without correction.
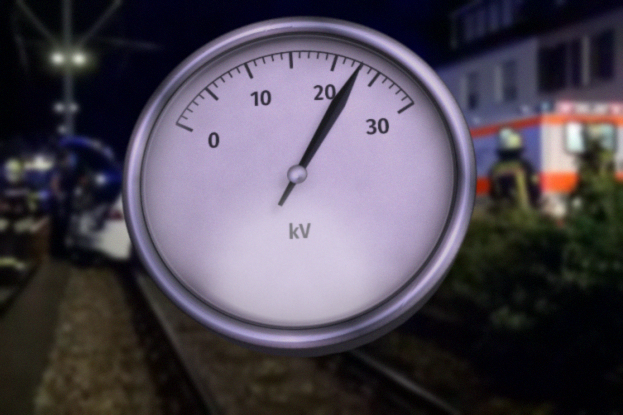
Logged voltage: 23 kV
